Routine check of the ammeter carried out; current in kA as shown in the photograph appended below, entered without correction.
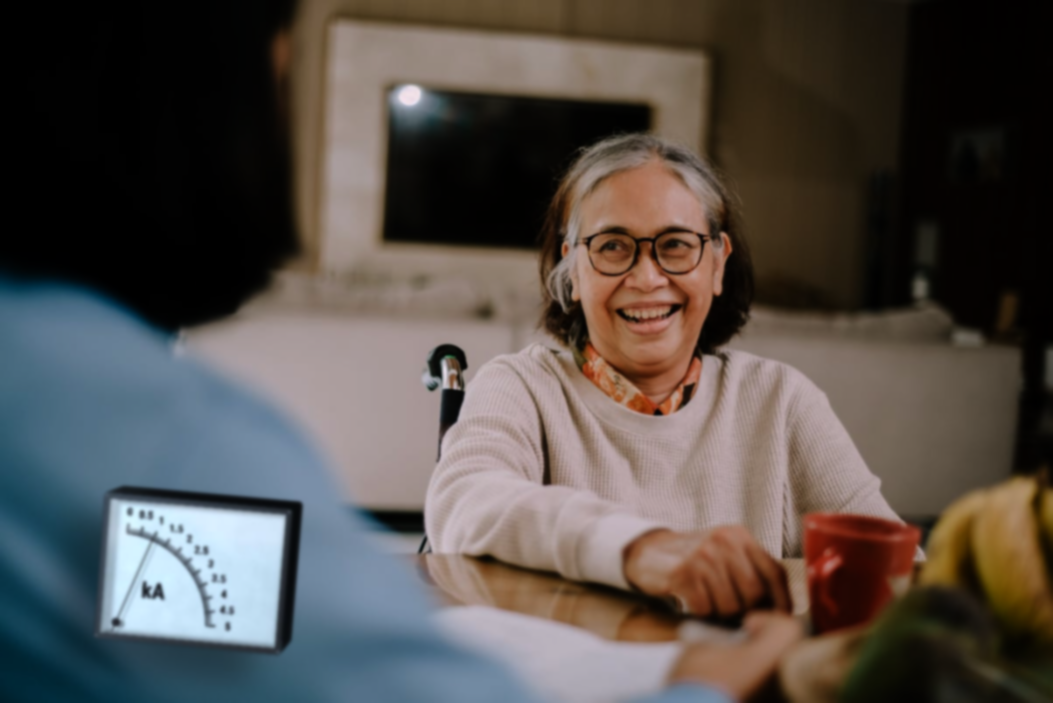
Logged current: 1 kA
